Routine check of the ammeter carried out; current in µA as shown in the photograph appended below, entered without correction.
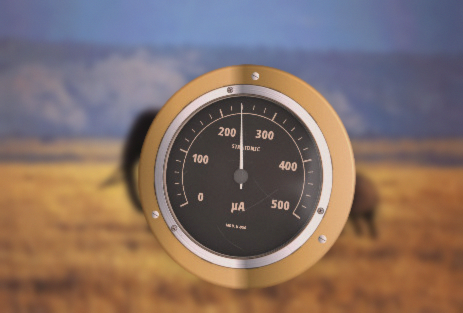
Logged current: 240 µA
